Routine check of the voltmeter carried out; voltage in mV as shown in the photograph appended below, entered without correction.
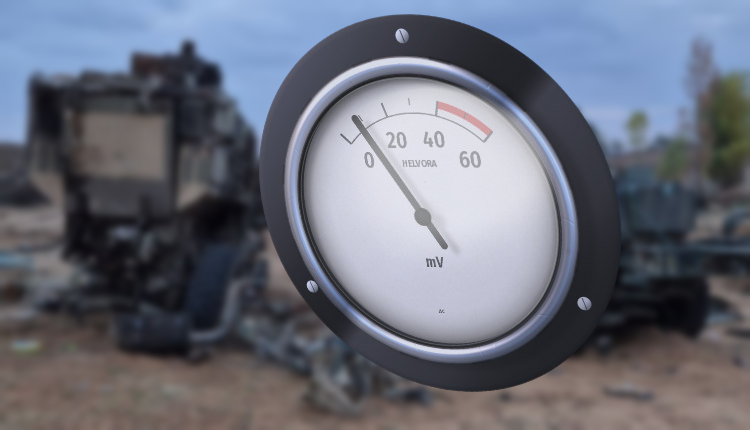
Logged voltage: 10 mV
